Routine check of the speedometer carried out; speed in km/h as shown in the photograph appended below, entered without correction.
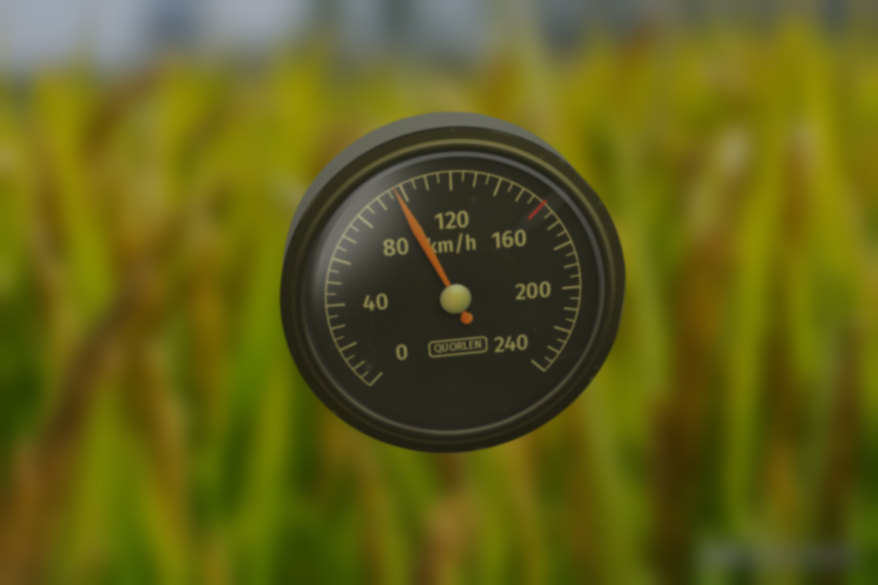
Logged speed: 97.5 km/h
